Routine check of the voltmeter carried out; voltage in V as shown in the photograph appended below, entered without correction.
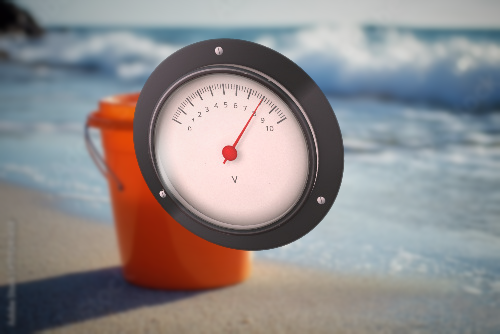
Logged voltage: 8 V
